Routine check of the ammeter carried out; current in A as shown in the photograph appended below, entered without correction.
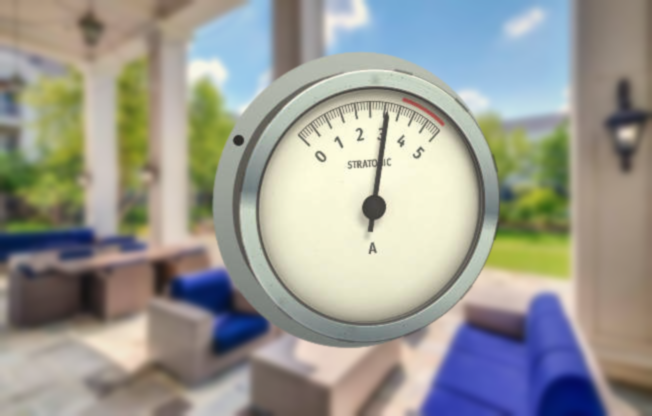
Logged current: 3 A
